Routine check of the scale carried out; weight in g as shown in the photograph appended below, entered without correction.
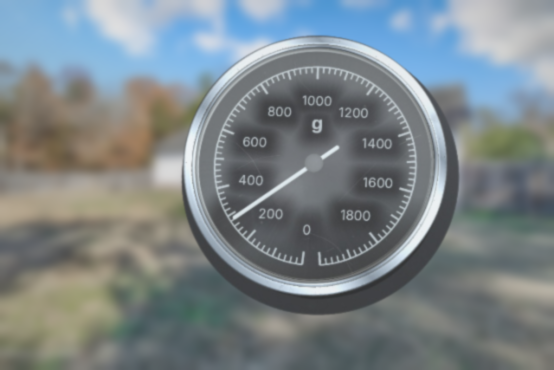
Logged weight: 280 g
